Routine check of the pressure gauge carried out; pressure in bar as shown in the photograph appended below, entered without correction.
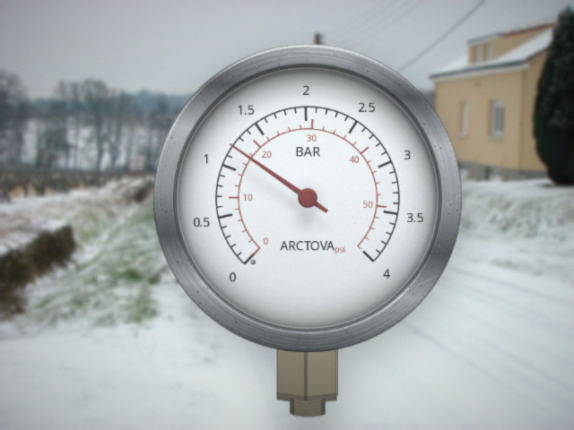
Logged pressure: 1.2 bar
